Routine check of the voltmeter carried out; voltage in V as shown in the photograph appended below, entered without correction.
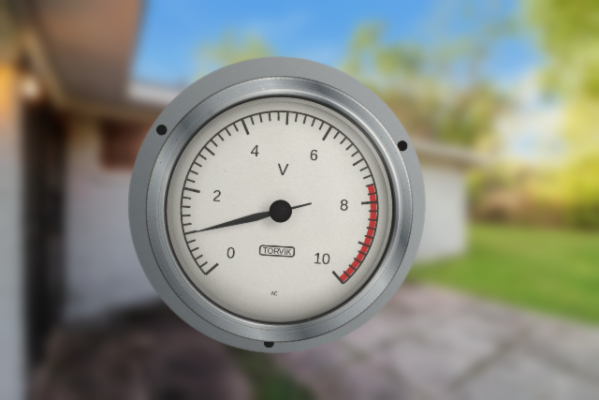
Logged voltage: 1 V
